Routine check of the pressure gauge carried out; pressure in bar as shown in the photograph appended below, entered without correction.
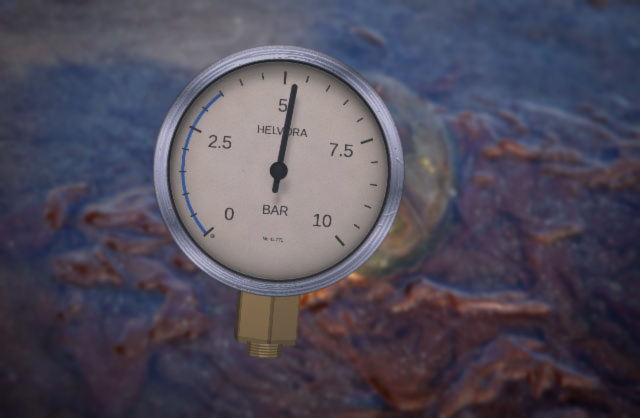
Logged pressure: 5.25 bar
